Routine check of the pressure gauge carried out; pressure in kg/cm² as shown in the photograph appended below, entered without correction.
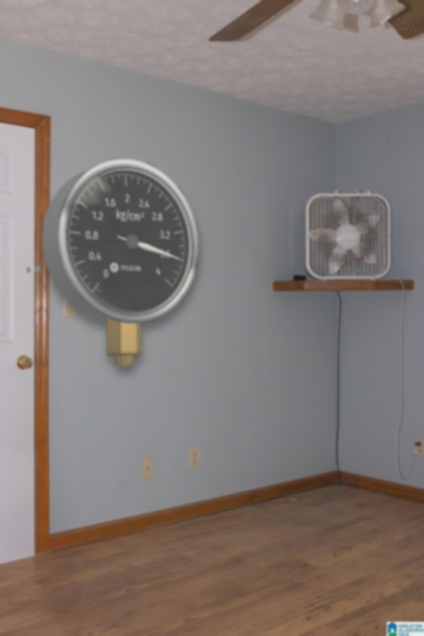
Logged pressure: 3.6 kg/cm²
